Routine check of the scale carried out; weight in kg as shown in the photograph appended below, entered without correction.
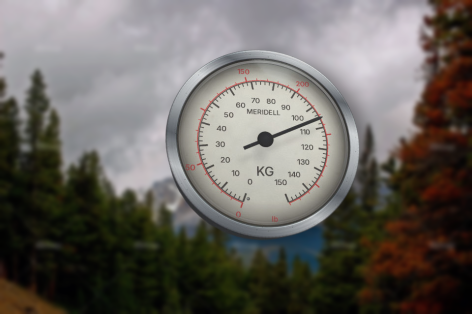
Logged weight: 106 kg
